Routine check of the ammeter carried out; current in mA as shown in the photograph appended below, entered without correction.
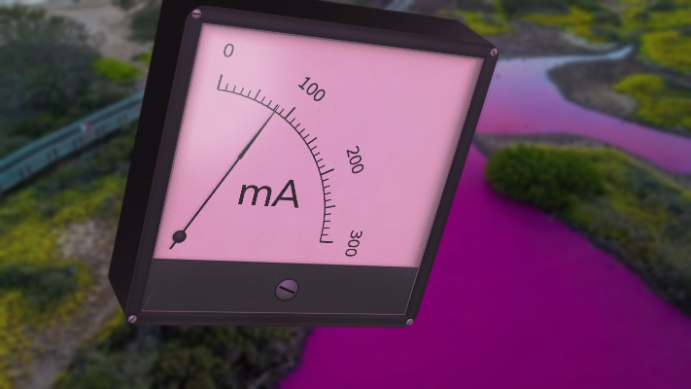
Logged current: 80 mA
